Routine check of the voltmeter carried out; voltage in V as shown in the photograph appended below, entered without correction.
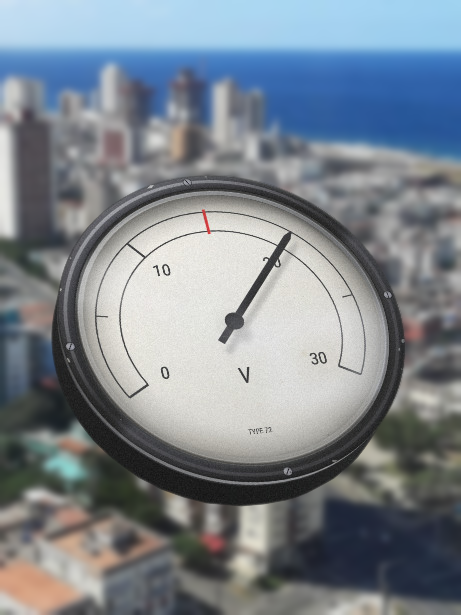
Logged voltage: 20 V
